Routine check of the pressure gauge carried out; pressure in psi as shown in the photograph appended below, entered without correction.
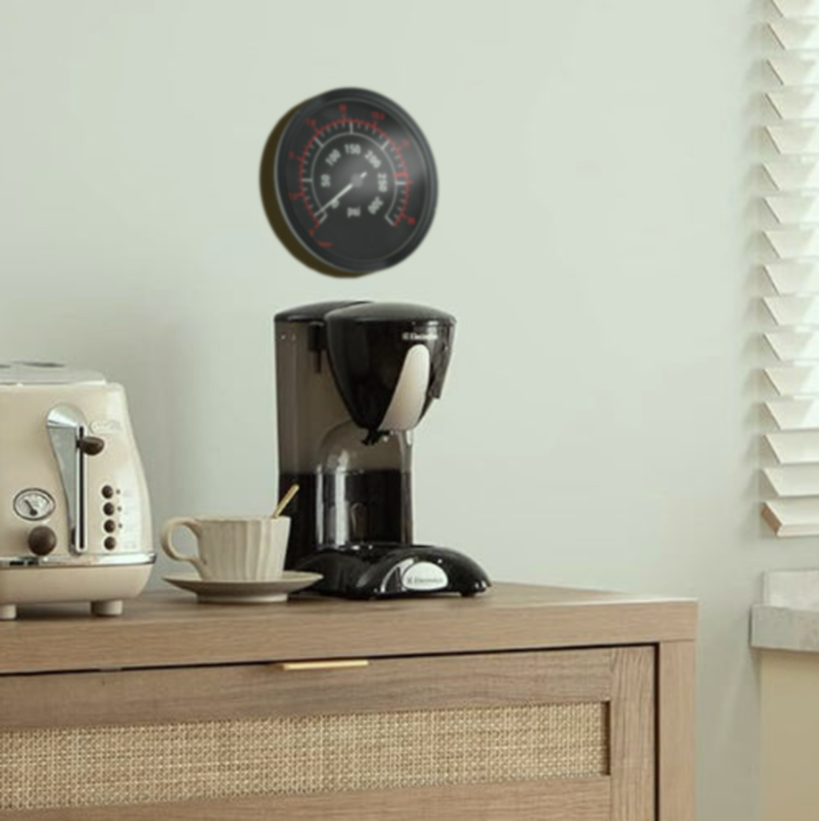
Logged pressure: 10 psi
